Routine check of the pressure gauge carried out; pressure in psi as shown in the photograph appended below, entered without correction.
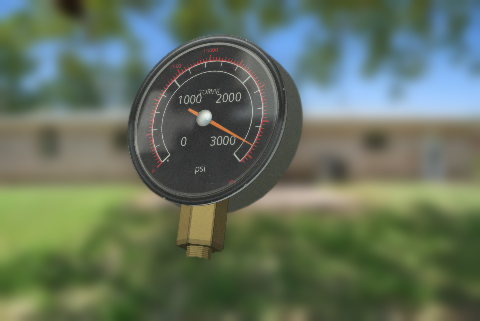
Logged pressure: 2800 psi
